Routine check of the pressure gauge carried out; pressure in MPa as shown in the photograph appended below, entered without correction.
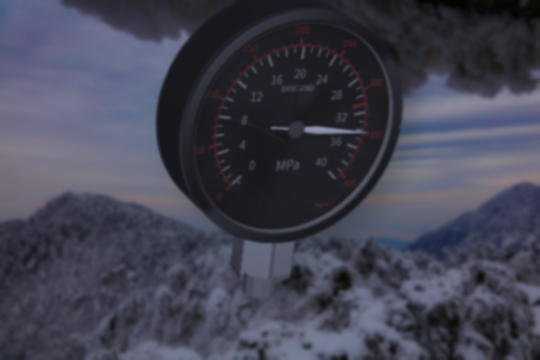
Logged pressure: 34 MPa
